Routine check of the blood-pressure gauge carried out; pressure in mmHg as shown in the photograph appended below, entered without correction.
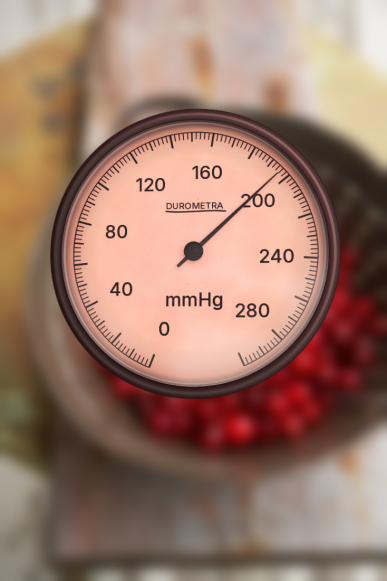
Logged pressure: 196 mmHg
